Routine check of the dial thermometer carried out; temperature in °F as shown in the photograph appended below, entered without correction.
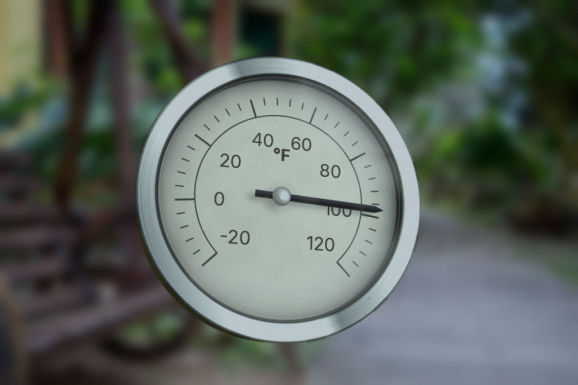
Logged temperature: 98 °F
